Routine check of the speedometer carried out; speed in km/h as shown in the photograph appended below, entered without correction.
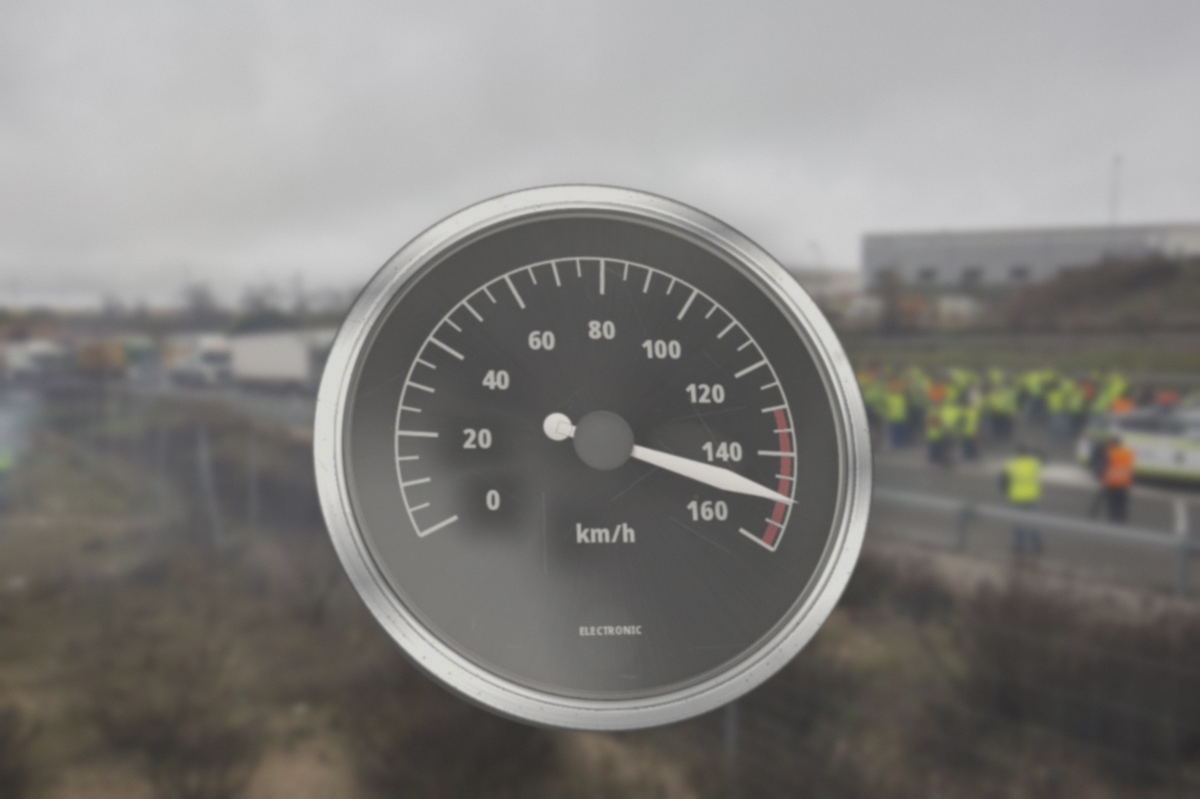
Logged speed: 150 km/h
